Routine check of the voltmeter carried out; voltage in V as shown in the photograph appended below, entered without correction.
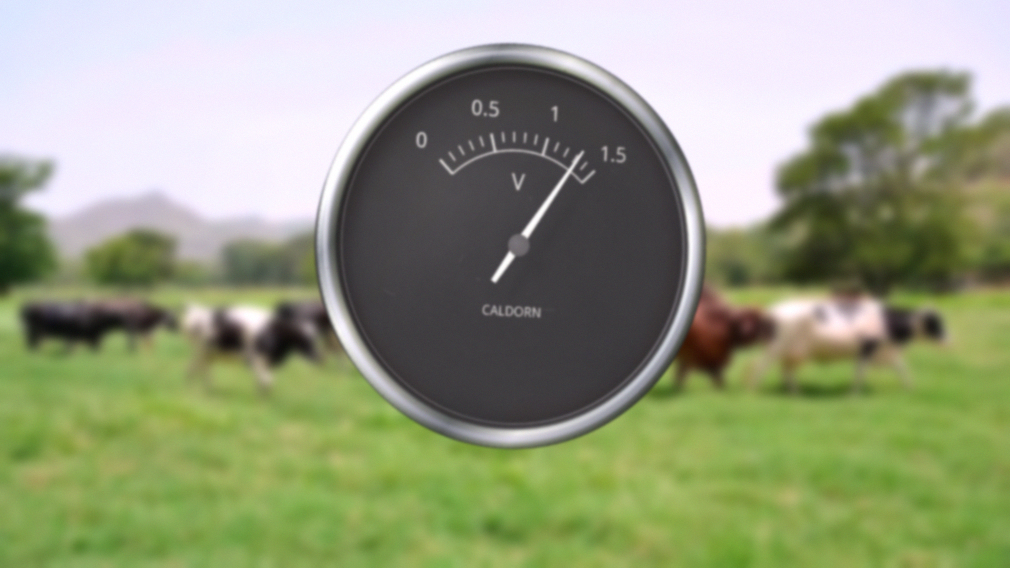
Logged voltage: 1.3 V
